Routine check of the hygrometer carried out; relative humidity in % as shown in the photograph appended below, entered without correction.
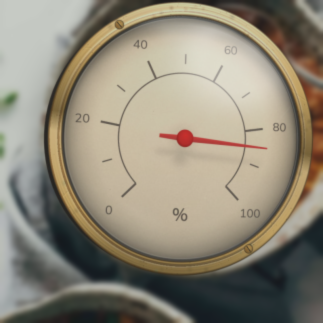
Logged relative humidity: 85 %
